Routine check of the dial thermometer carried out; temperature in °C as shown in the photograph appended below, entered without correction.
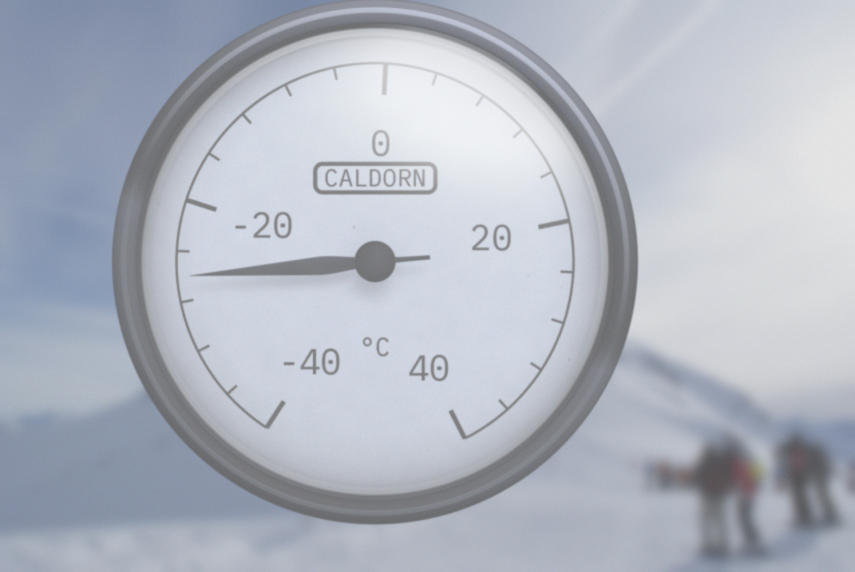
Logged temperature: -26 °C
